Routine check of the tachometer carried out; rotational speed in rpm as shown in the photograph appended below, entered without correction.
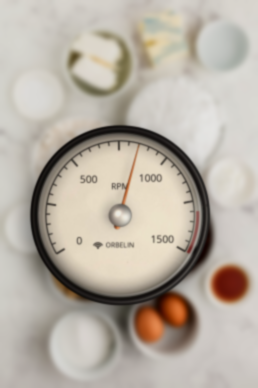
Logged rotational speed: 850 rpm
